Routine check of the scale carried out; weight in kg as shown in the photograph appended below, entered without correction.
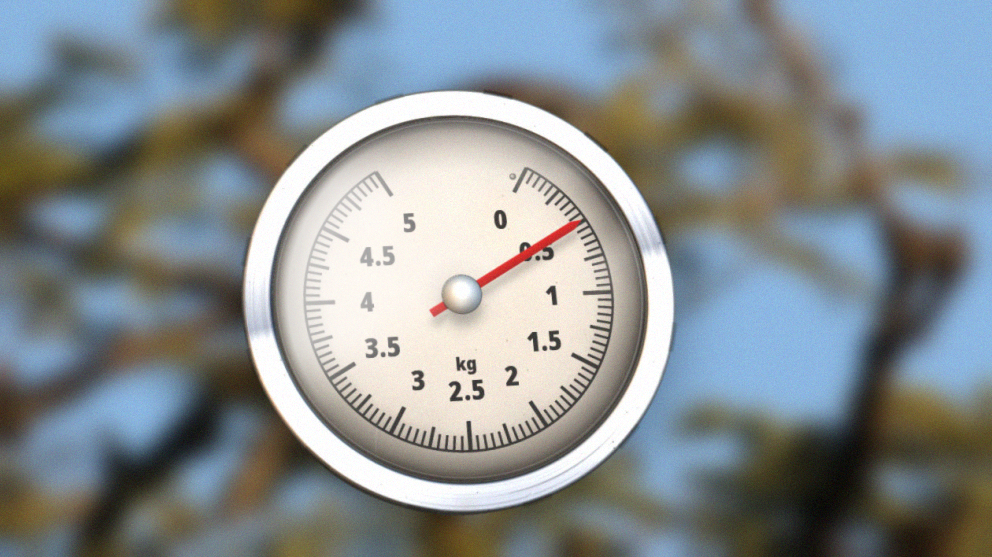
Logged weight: 0.5 kg
